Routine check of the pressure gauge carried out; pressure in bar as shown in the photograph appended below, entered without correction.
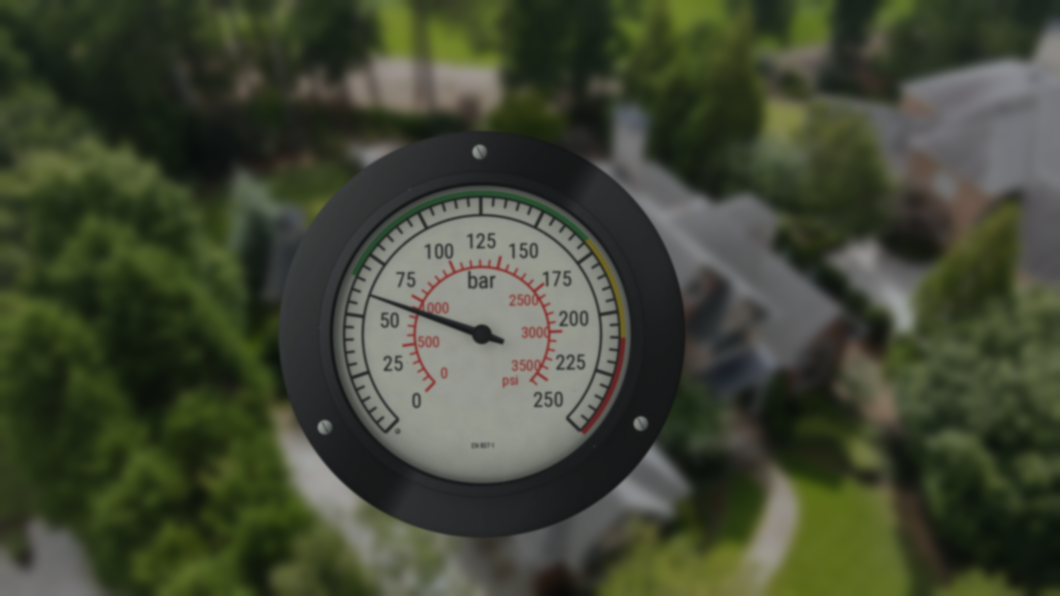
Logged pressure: 60 bar
